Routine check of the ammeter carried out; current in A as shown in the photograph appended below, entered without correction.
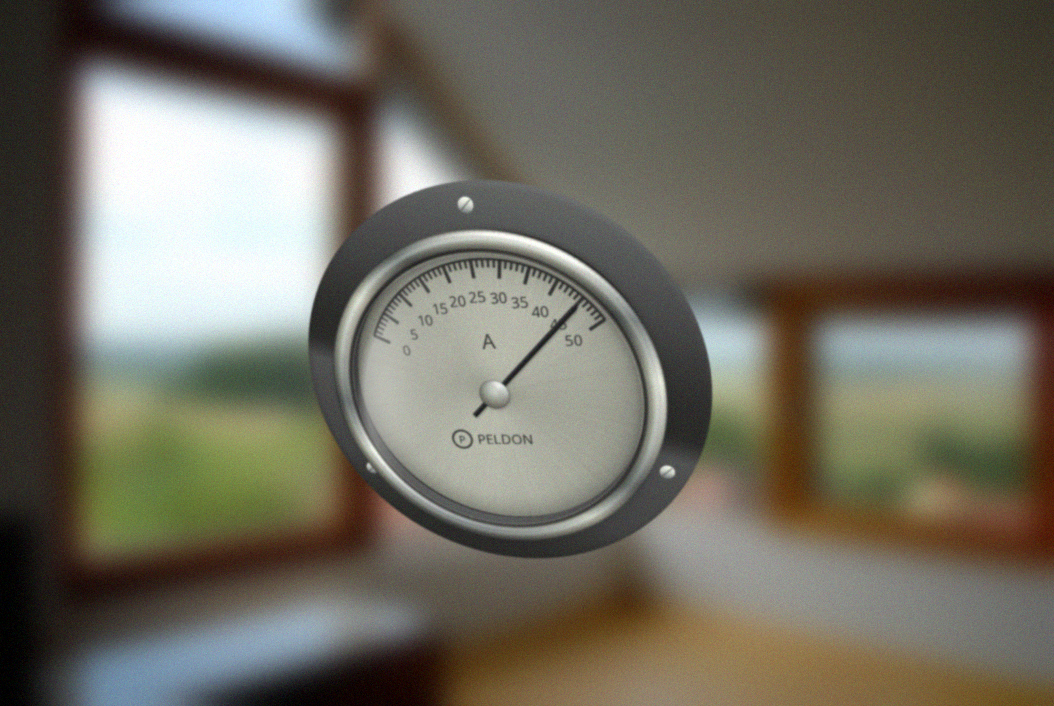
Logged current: 45 A
